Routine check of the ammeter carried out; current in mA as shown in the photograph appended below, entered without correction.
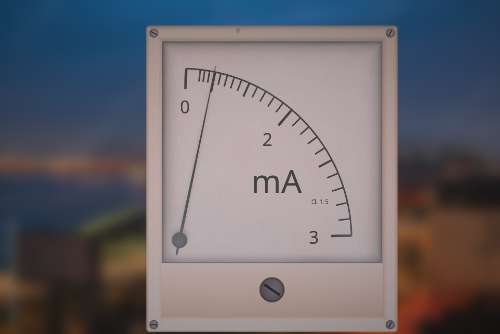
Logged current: 1 mA
